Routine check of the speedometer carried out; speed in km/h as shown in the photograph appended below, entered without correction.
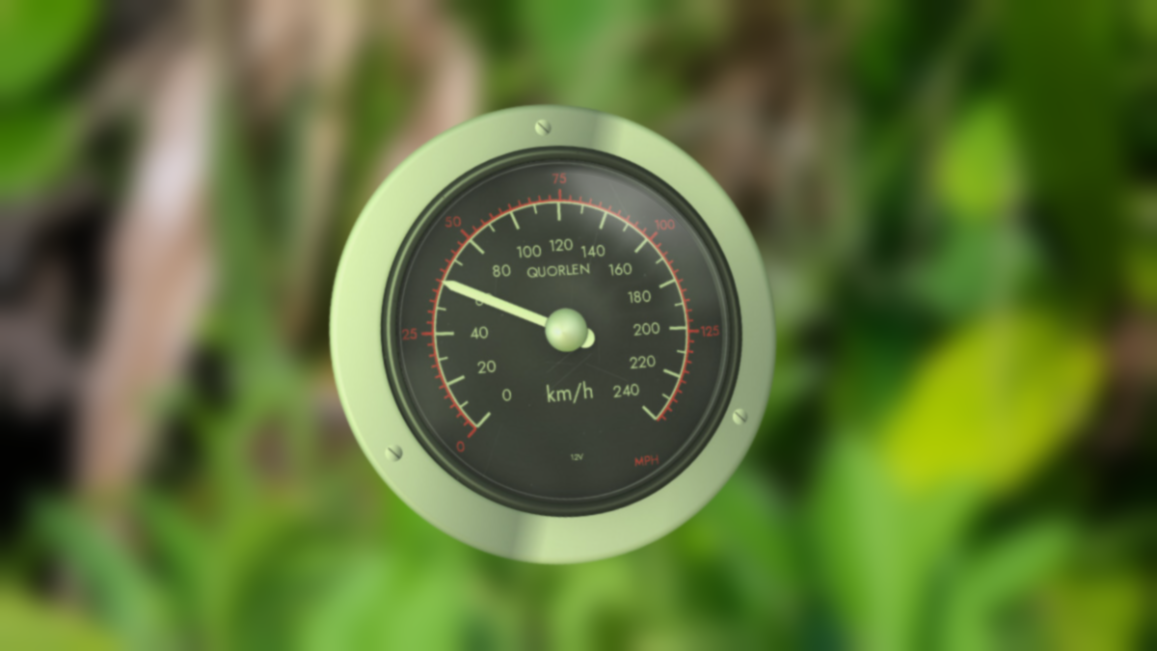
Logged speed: 60 km/h
